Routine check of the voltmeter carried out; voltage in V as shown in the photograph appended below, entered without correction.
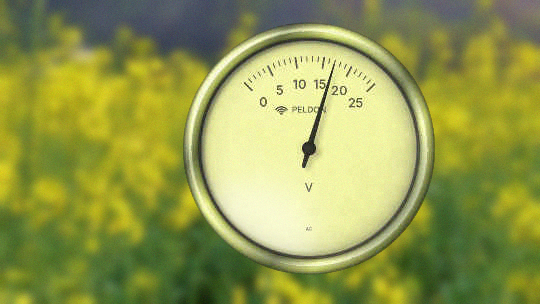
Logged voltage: 17 V
